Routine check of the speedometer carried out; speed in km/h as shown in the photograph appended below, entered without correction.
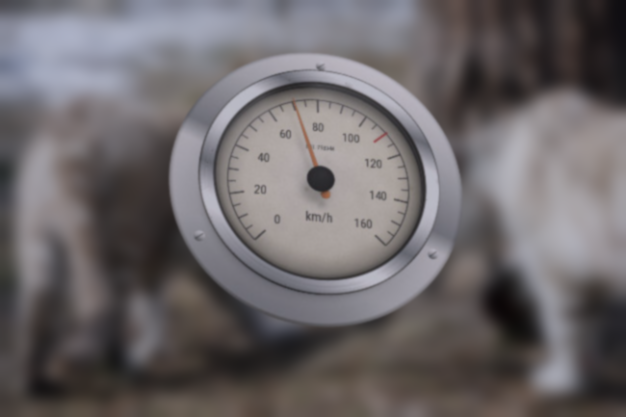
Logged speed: 70 km/h
